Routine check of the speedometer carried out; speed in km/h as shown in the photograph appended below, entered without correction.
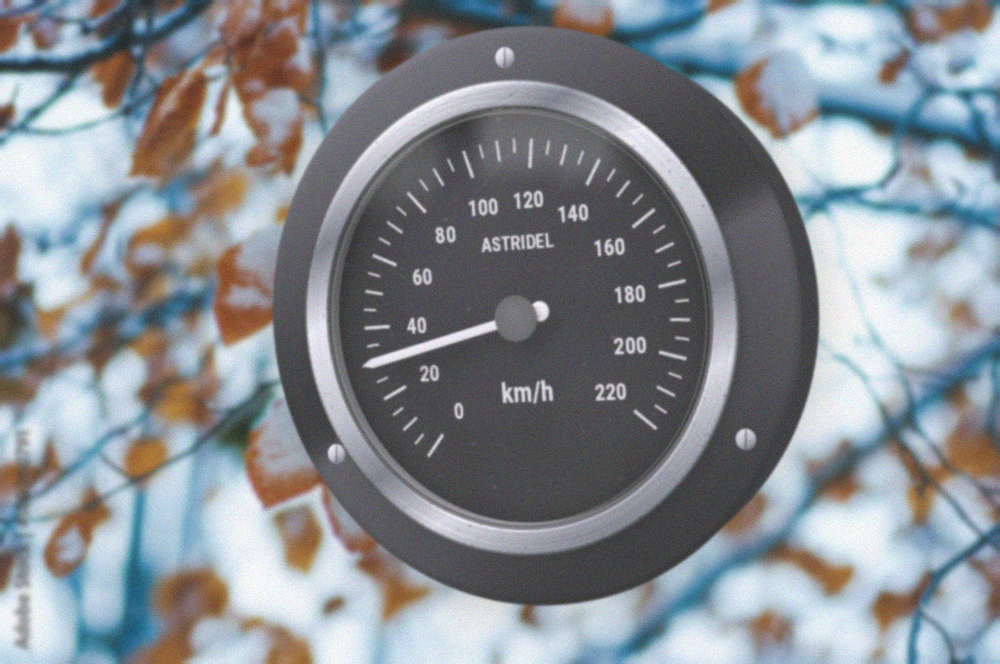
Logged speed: 30 km/h
